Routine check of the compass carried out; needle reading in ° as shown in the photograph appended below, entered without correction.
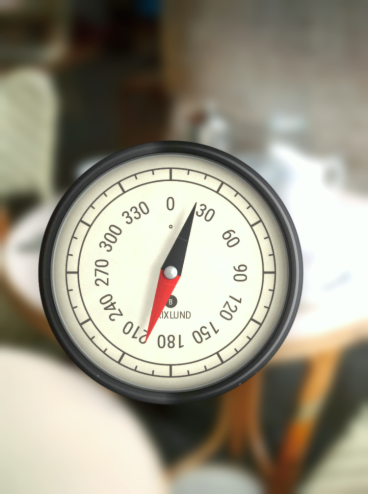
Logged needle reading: 200 °
